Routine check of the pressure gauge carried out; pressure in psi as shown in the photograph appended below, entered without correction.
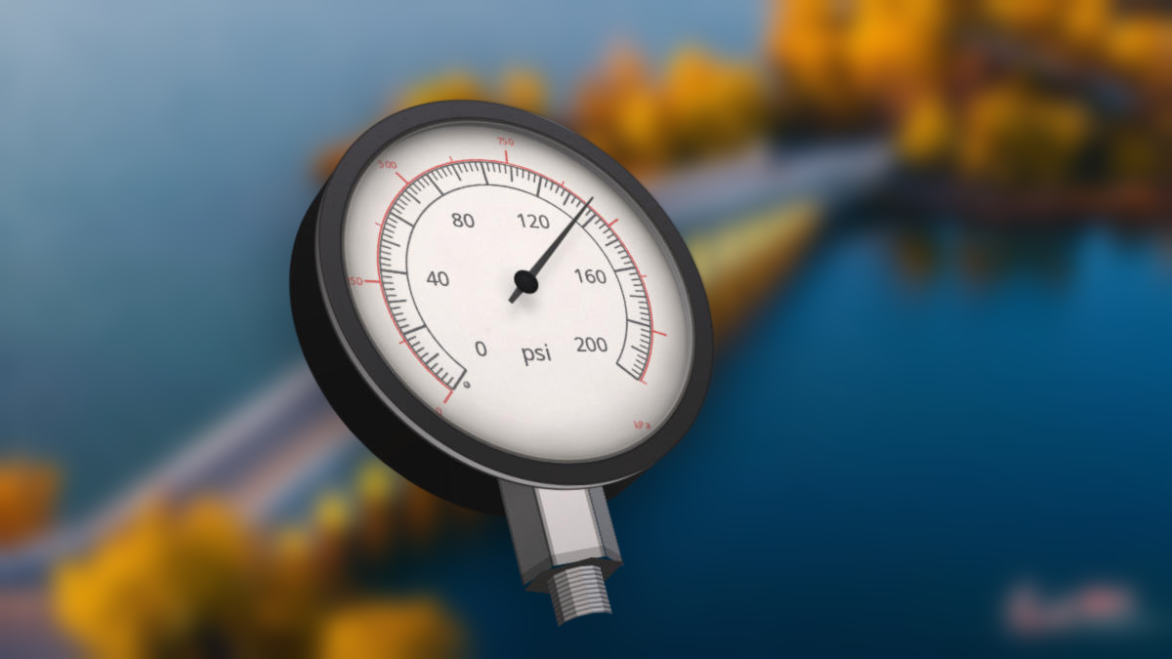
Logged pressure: 136 psi
